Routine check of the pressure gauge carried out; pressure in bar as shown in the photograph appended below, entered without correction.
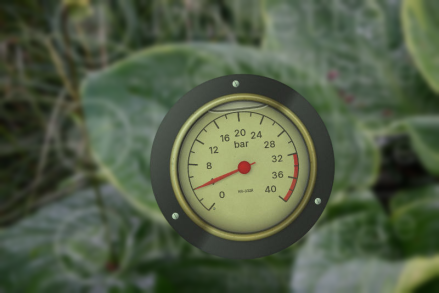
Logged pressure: 4 bar
